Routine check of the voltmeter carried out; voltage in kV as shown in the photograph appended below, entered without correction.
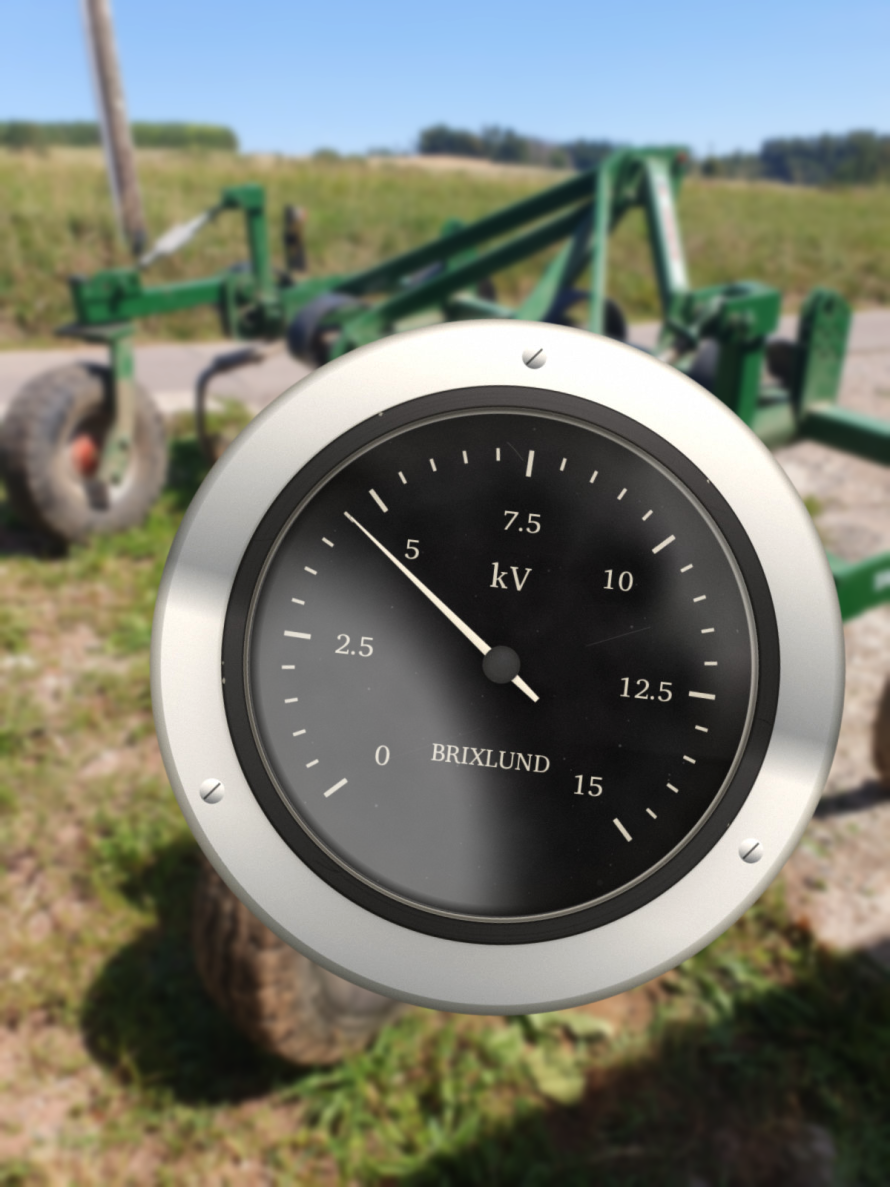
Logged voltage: 4.5 kV
